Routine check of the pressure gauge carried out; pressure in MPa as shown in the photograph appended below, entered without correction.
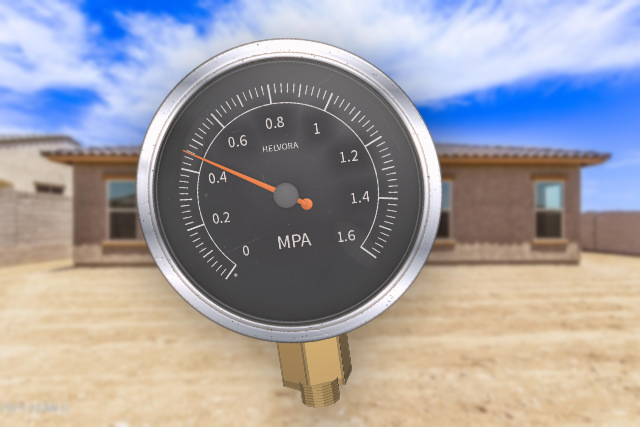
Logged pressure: 0.46 MPa
